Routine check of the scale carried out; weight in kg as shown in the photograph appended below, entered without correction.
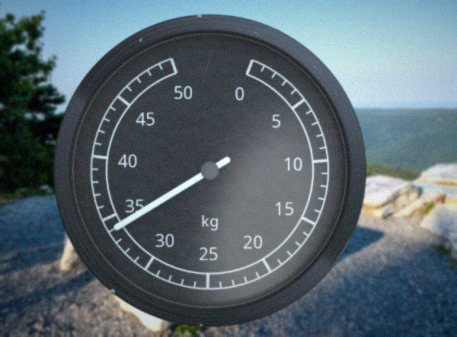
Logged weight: 34 kg
